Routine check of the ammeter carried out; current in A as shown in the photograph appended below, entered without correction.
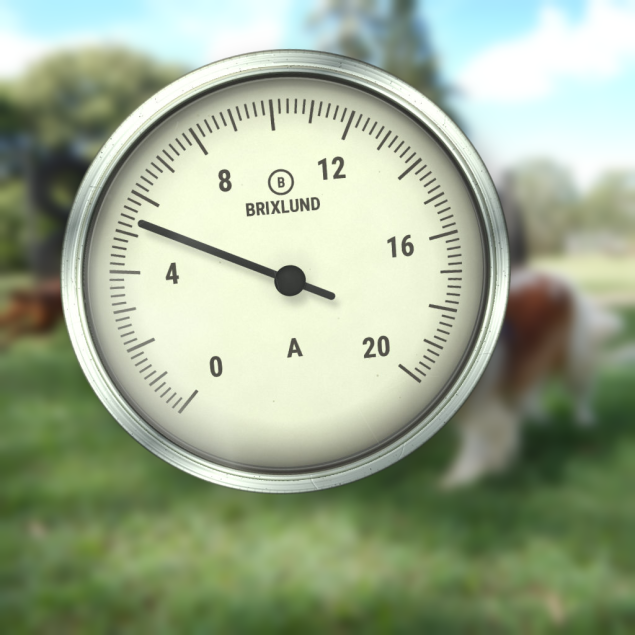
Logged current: 5.4 A
